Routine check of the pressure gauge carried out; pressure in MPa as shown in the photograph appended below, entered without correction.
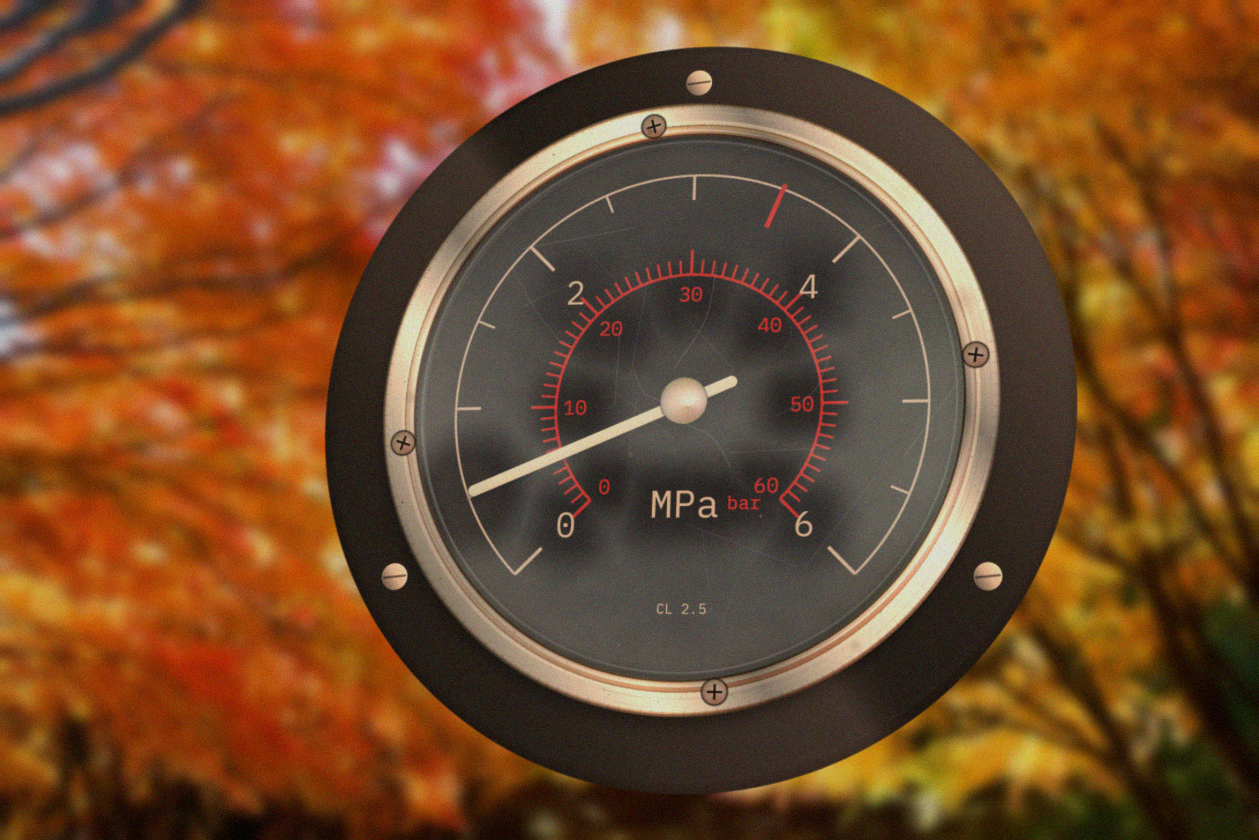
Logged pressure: 0.5 MPa
